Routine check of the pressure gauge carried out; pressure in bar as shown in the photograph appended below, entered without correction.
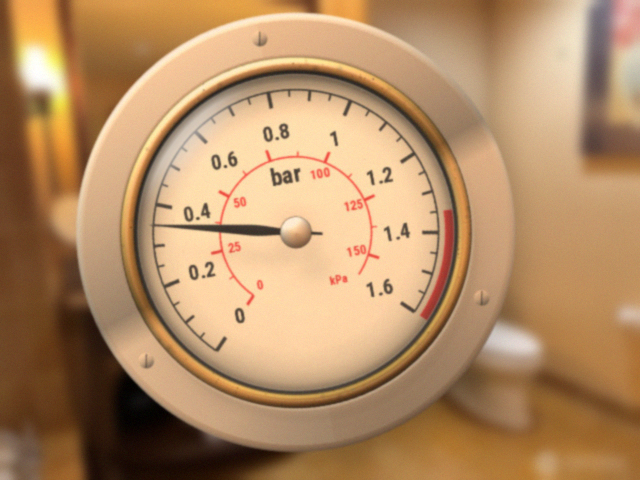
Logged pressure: 0.35 bar
